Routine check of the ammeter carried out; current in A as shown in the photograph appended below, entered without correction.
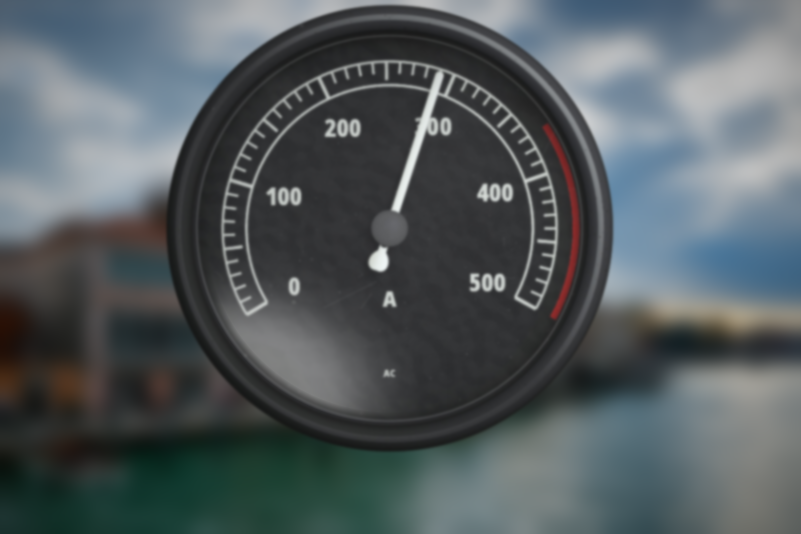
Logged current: 290 A
